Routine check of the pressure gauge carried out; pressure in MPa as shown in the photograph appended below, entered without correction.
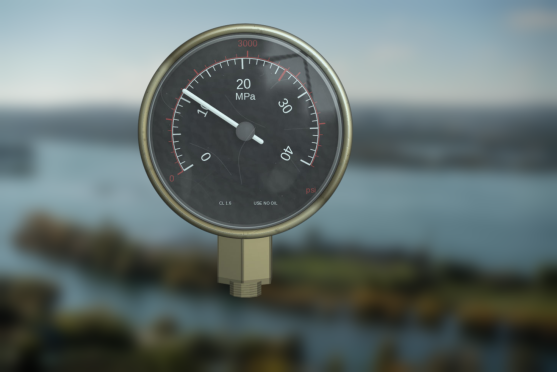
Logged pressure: 11 MPa
